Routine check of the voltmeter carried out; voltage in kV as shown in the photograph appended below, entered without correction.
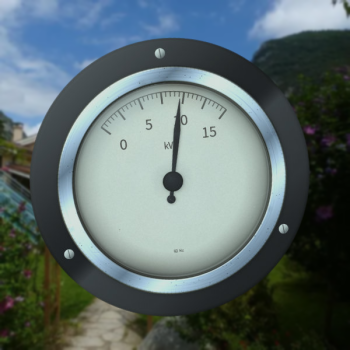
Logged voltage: 9.5 kV
